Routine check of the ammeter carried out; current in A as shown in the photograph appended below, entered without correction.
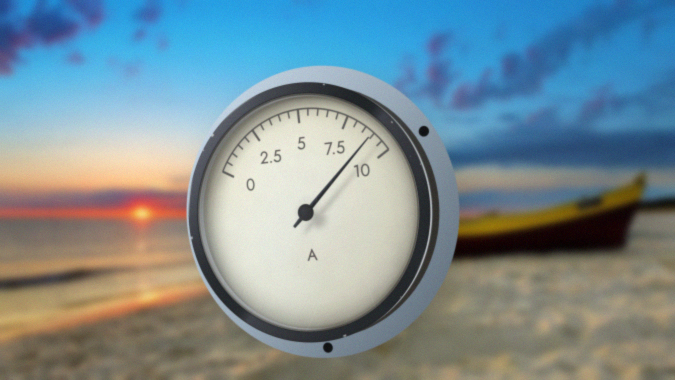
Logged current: 9 A
